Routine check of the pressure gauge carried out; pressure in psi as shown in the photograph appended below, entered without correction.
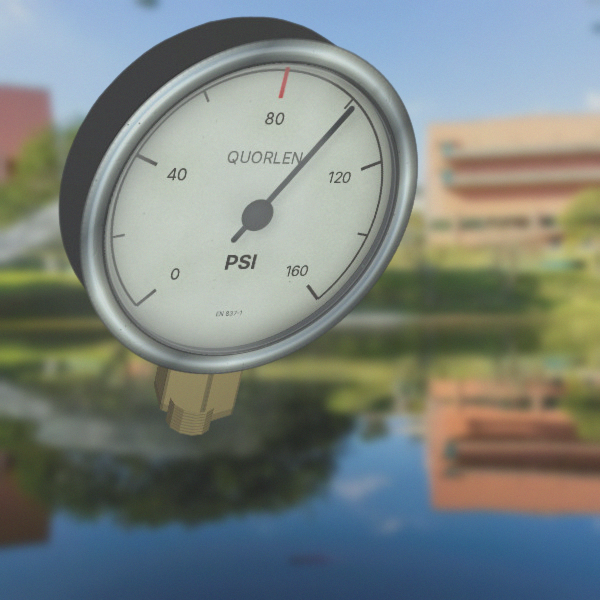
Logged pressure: 100 psi
